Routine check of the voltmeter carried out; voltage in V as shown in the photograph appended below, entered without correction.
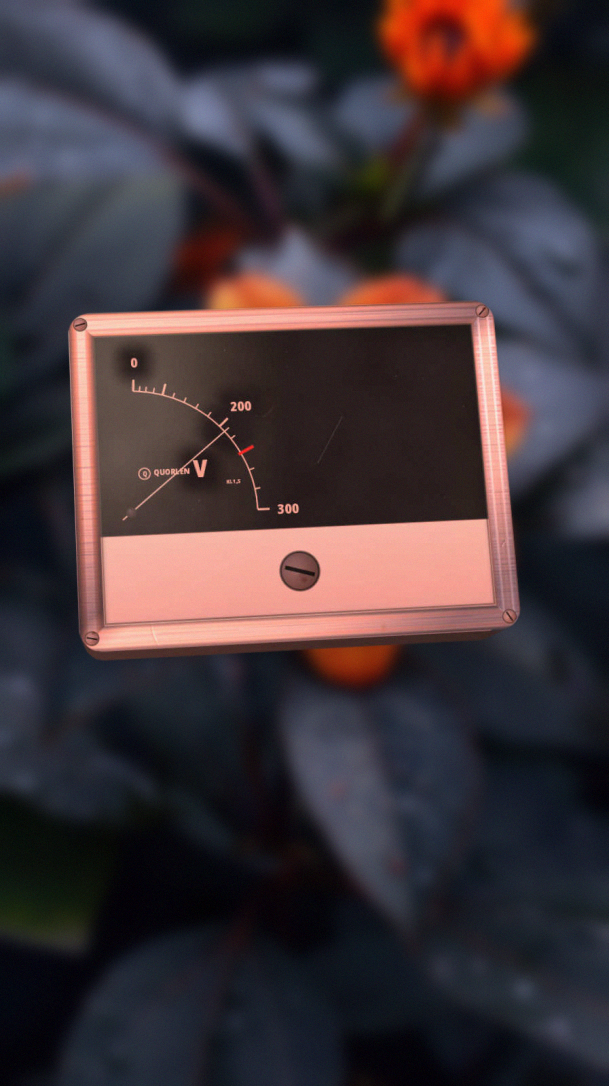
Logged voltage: 210 V
